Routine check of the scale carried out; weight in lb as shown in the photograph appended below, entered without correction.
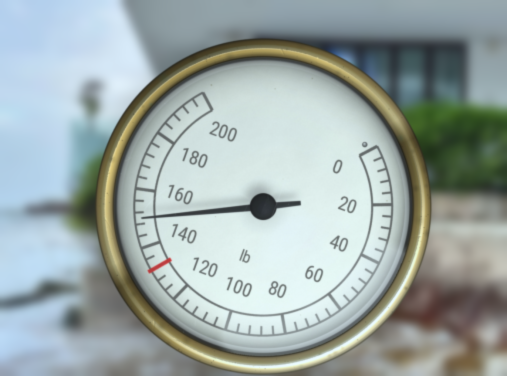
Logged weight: 150 lb
